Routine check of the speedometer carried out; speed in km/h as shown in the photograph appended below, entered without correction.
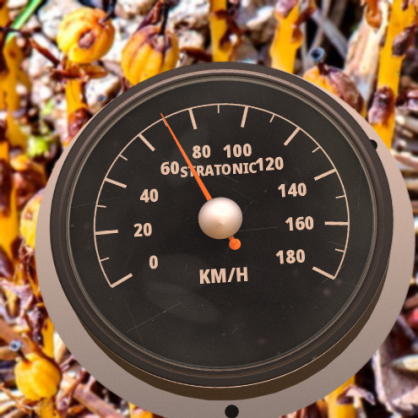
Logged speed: 70 km/h
